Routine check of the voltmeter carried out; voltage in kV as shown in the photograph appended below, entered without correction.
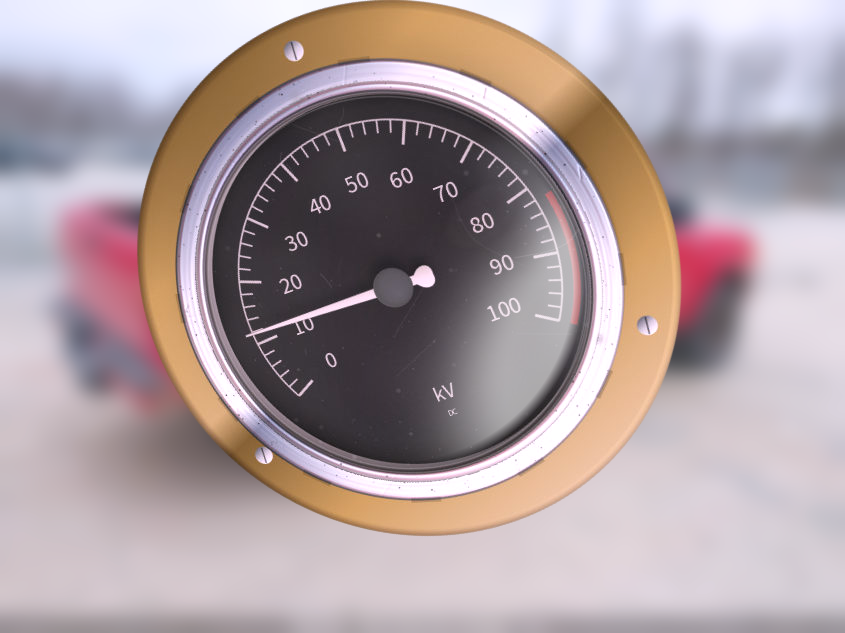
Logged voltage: 12 kV
